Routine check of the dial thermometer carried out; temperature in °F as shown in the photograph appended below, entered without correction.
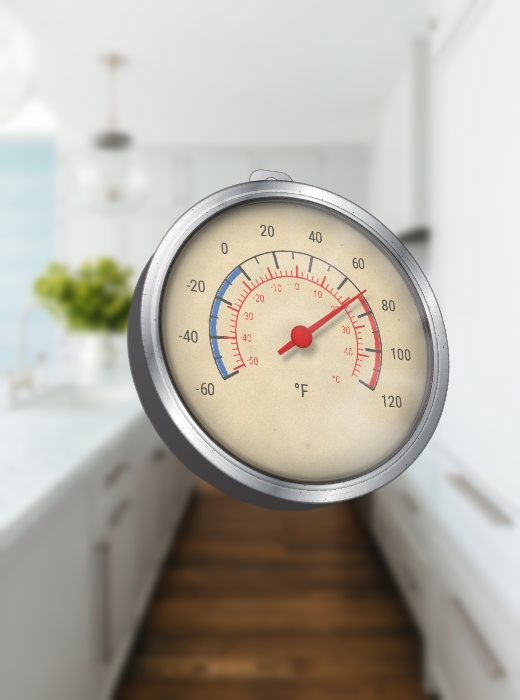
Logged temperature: 70 °F
